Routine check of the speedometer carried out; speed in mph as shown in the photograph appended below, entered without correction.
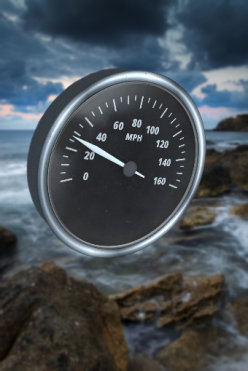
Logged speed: 27.5 mph
